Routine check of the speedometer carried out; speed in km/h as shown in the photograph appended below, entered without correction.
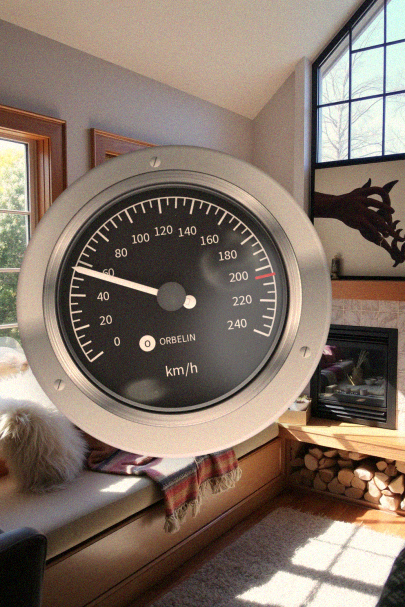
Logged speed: 55 km/h
